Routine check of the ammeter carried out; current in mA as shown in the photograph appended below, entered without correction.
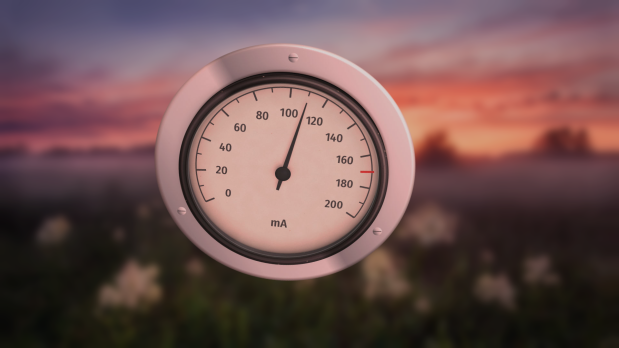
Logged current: 110 mA
